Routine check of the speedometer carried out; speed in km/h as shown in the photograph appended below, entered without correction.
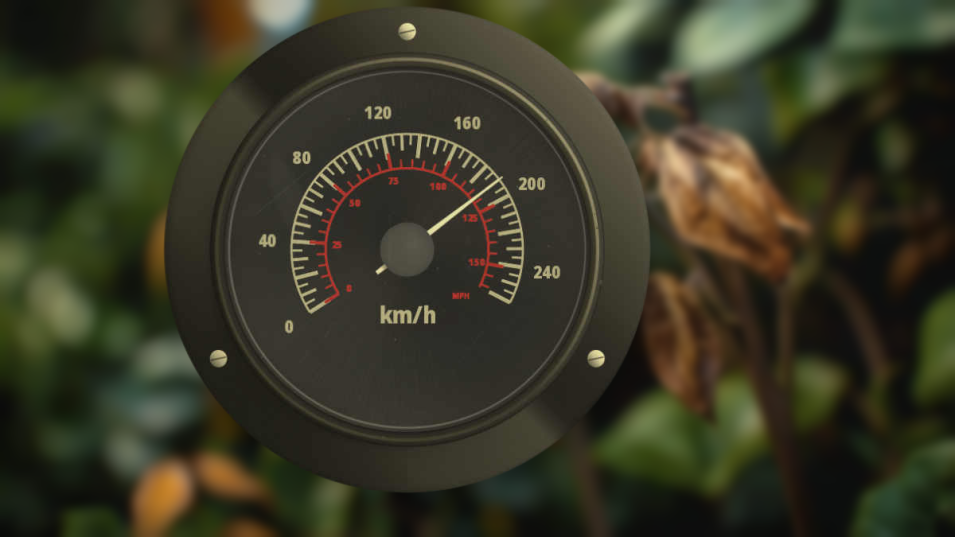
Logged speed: 190 km/h
